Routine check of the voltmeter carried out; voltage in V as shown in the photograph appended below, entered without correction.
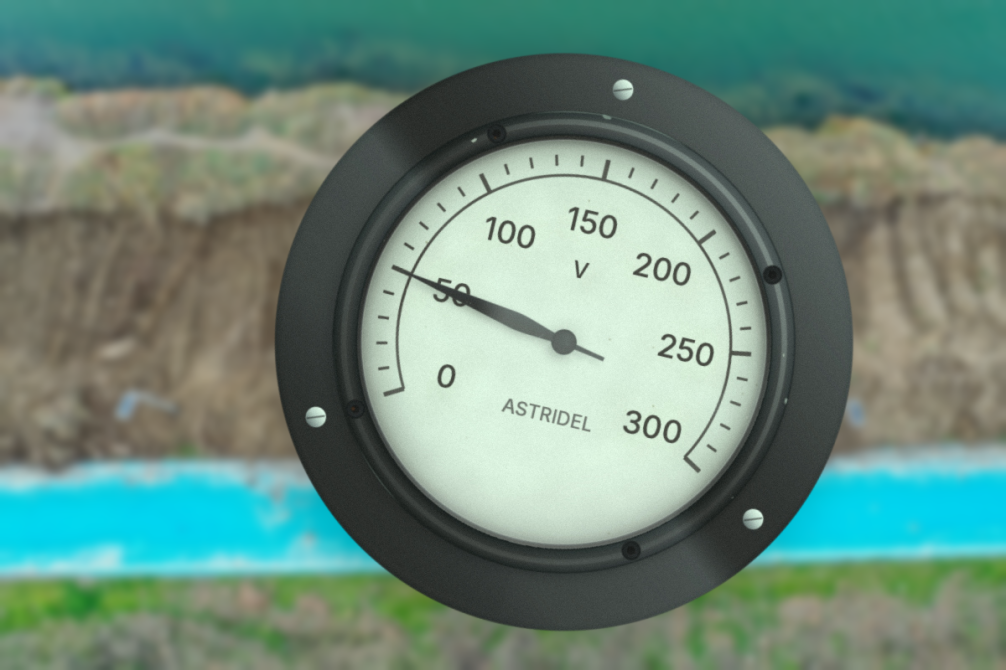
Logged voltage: 50 V
